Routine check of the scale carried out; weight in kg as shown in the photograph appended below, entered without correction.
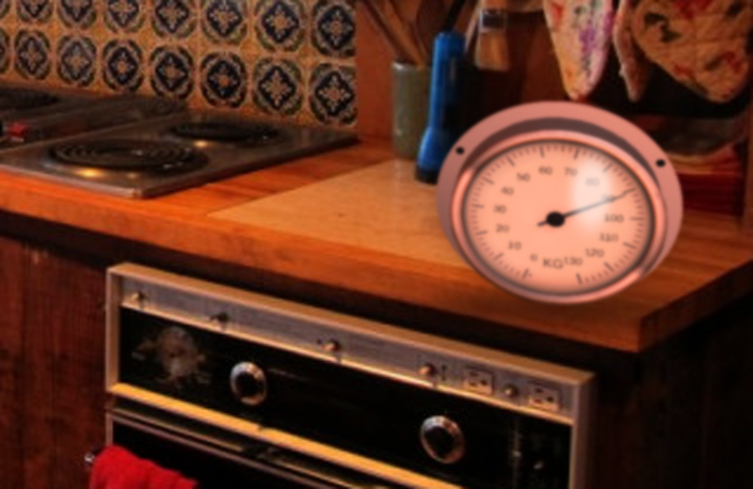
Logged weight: 90 kg
